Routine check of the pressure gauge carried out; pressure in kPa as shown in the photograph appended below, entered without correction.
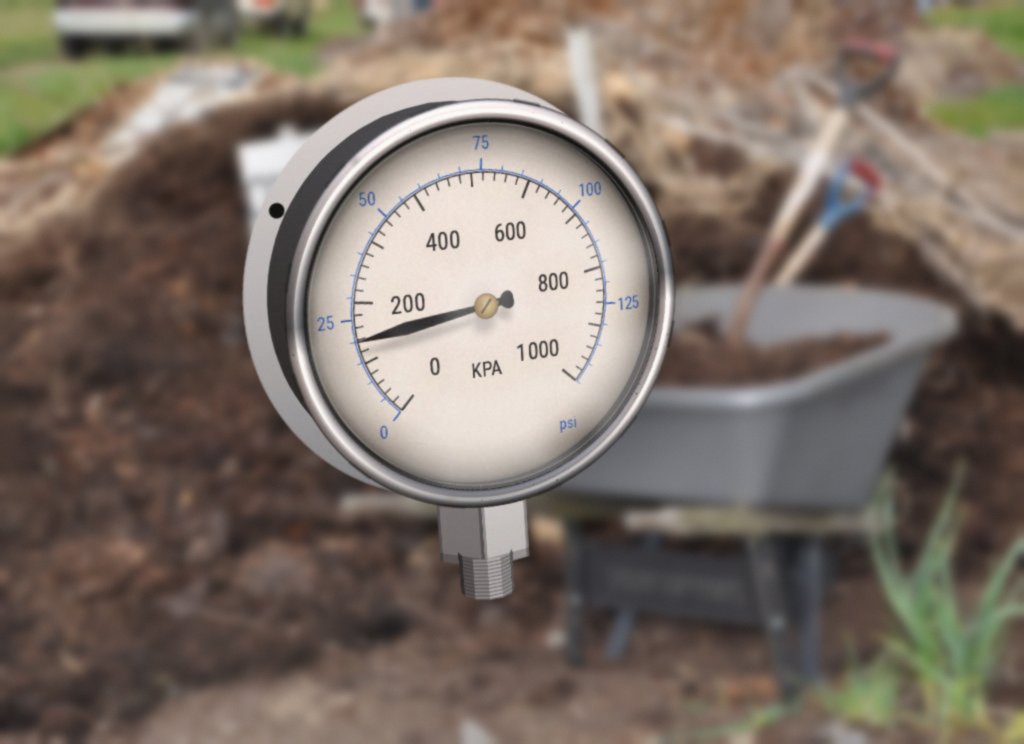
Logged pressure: 140 kPa
